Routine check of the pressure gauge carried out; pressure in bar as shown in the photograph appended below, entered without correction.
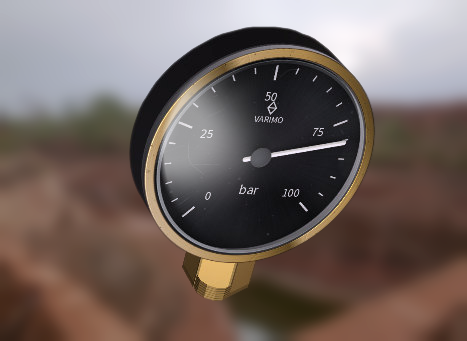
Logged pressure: 80 bar
